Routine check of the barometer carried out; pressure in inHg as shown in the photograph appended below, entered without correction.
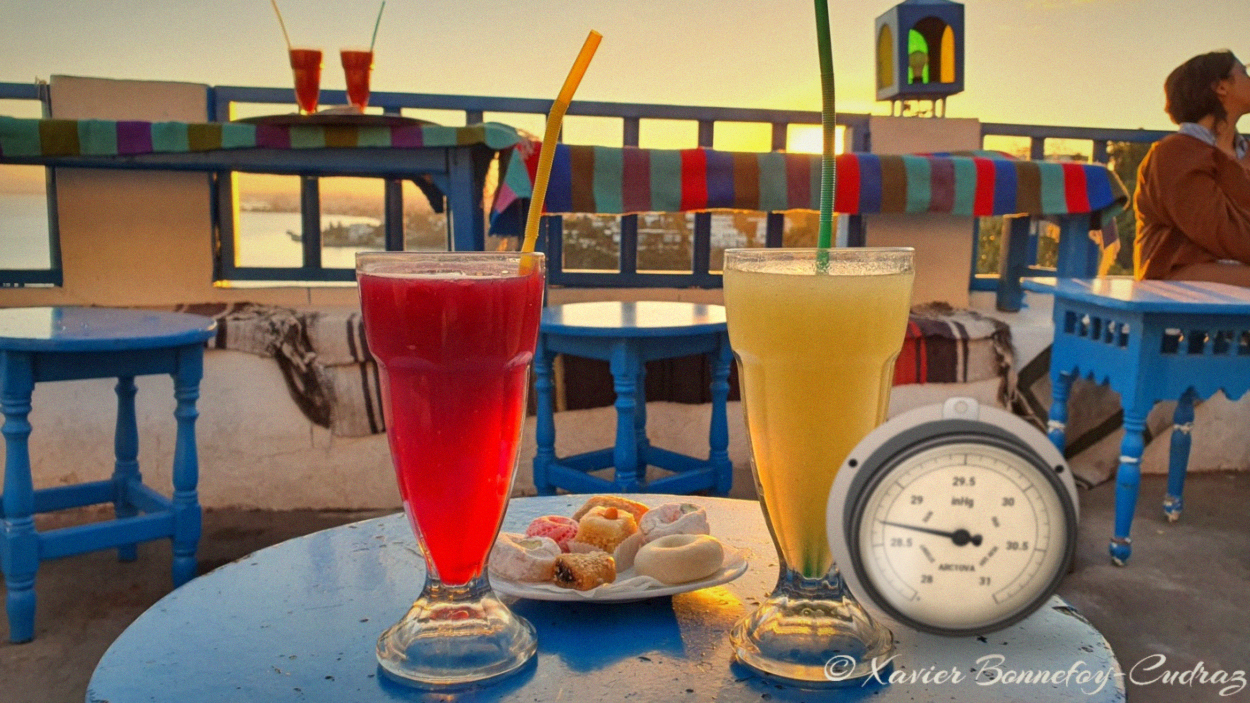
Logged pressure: 28.7 inHg
